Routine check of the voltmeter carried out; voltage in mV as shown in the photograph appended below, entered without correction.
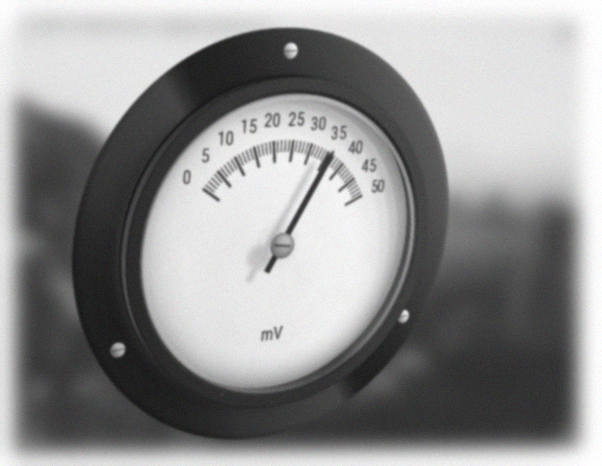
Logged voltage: 35 mV
